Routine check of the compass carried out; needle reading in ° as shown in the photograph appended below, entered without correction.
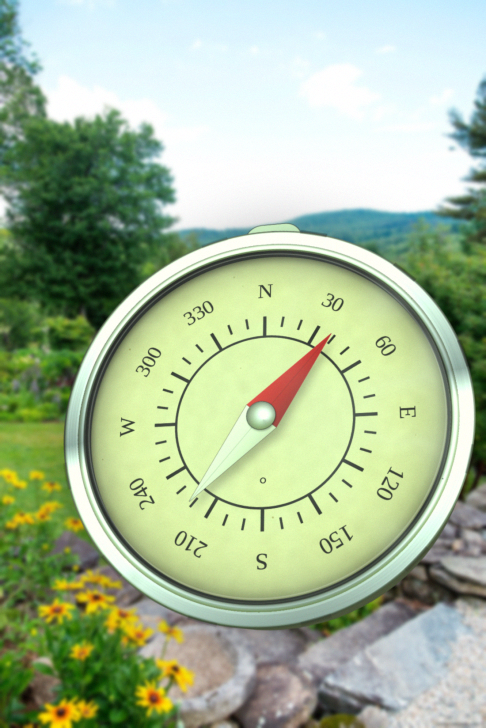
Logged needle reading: 40 °
